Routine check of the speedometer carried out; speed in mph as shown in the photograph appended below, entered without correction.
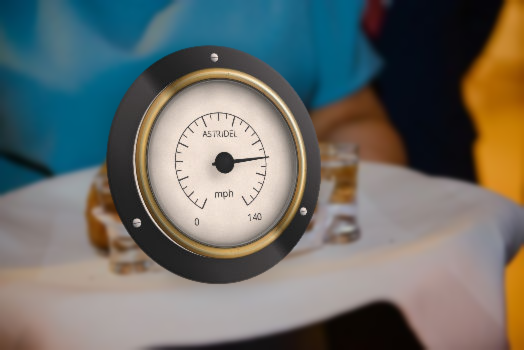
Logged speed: 110 mph
